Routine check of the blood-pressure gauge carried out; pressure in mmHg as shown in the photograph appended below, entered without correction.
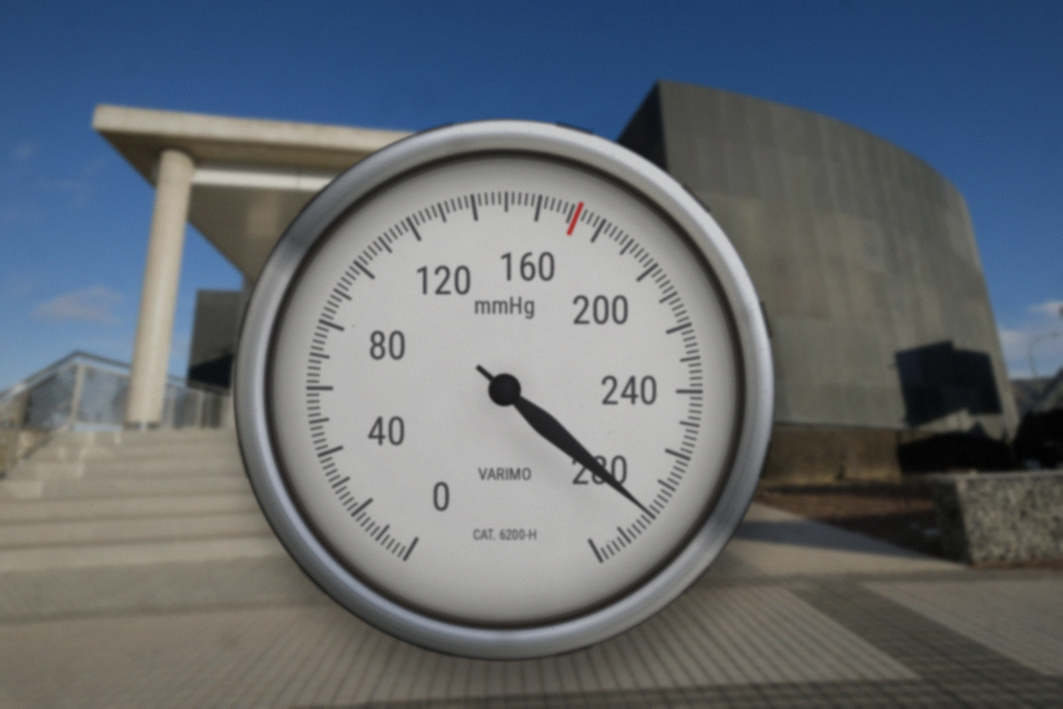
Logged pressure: 280 mmHg
